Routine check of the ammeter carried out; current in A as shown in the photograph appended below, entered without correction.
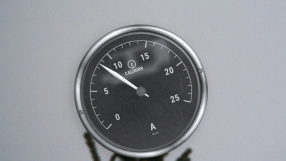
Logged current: 8.5 A
